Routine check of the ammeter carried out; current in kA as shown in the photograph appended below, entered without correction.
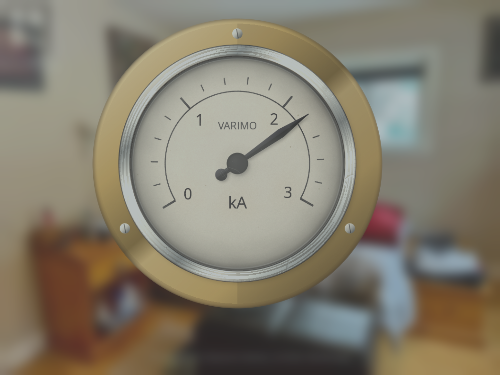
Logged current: 2.2 kA
